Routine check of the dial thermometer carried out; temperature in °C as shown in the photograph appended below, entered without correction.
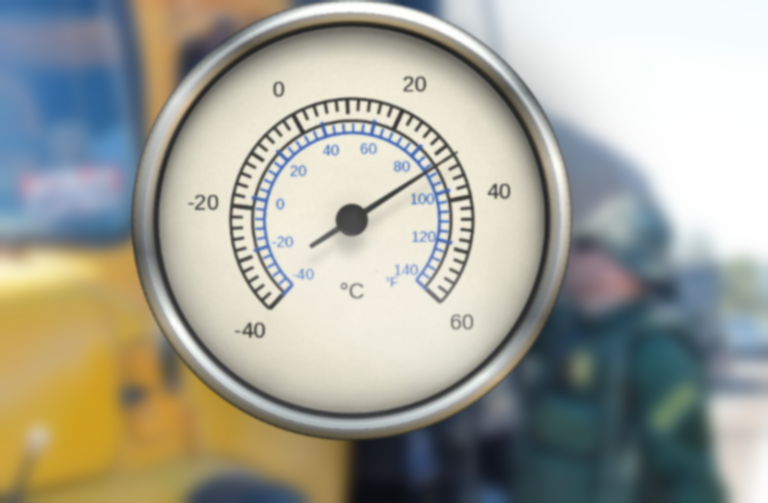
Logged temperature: 32 °C
